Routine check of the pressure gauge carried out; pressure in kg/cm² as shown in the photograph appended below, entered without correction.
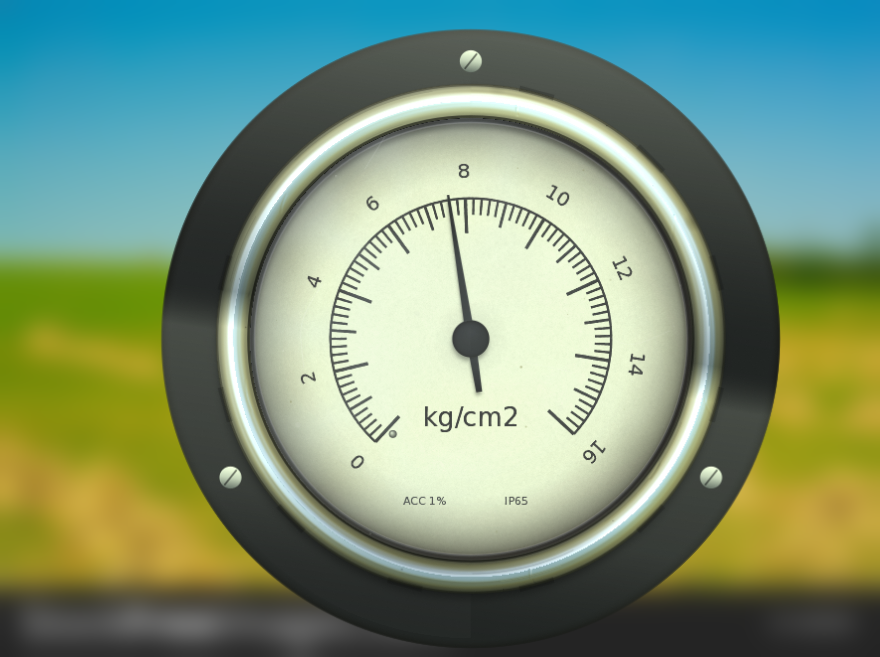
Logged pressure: 7.6 kg/cm²
